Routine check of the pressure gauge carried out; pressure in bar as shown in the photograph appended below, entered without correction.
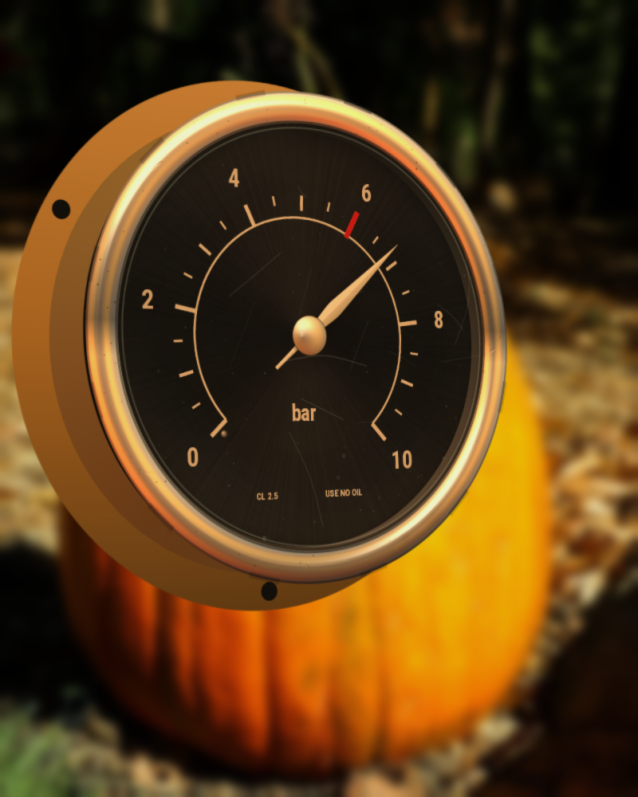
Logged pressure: 6.75 bar
